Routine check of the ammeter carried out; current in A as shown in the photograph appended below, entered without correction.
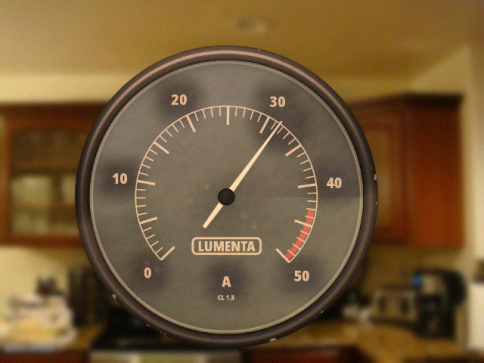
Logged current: 31.5 A
